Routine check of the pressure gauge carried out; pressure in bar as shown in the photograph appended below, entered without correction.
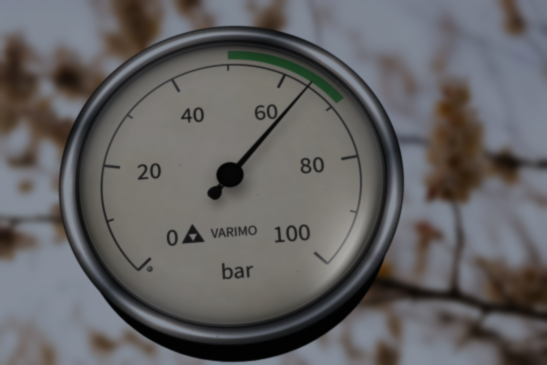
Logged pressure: 65 bar
